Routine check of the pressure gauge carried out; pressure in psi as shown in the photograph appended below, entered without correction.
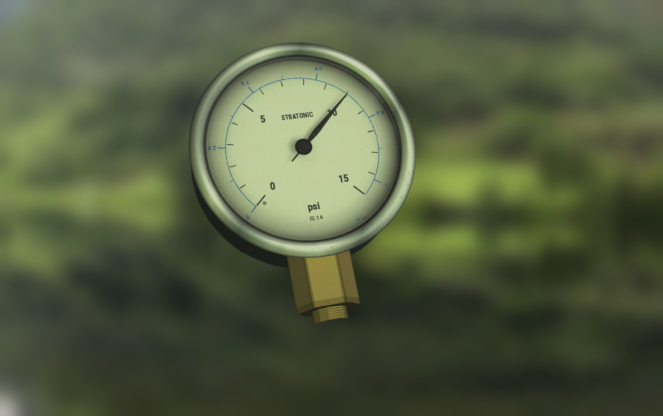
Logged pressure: 10 psi
